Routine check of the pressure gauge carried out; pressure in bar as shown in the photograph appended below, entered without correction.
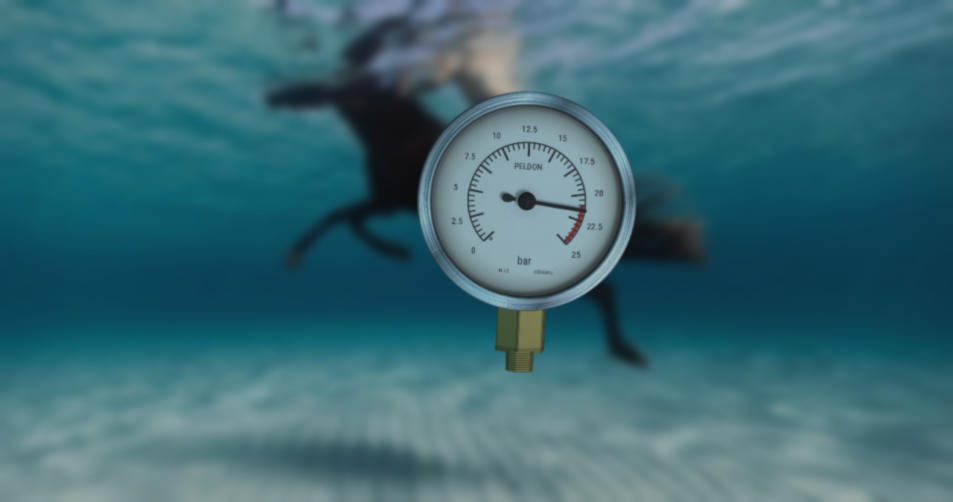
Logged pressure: 21.5 bar
